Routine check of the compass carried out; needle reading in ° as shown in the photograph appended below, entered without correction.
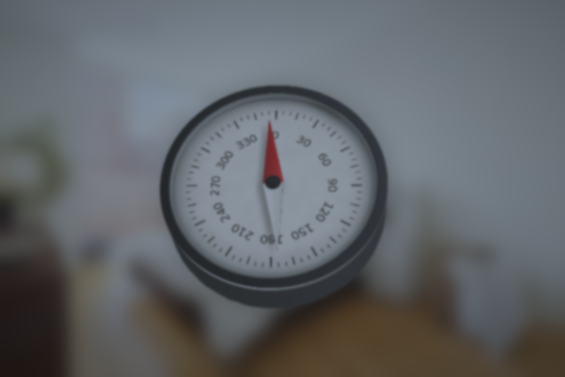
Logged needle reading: 355 °
